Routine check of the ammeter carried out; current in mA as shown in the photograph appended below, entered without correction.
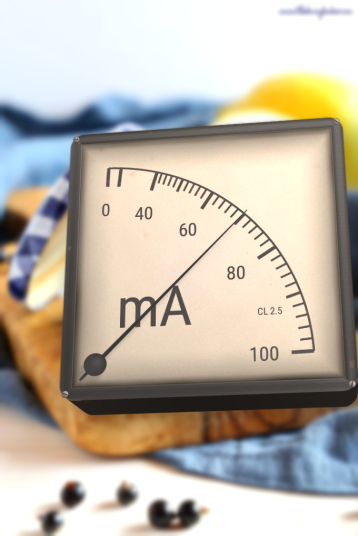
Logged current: 70 mA
